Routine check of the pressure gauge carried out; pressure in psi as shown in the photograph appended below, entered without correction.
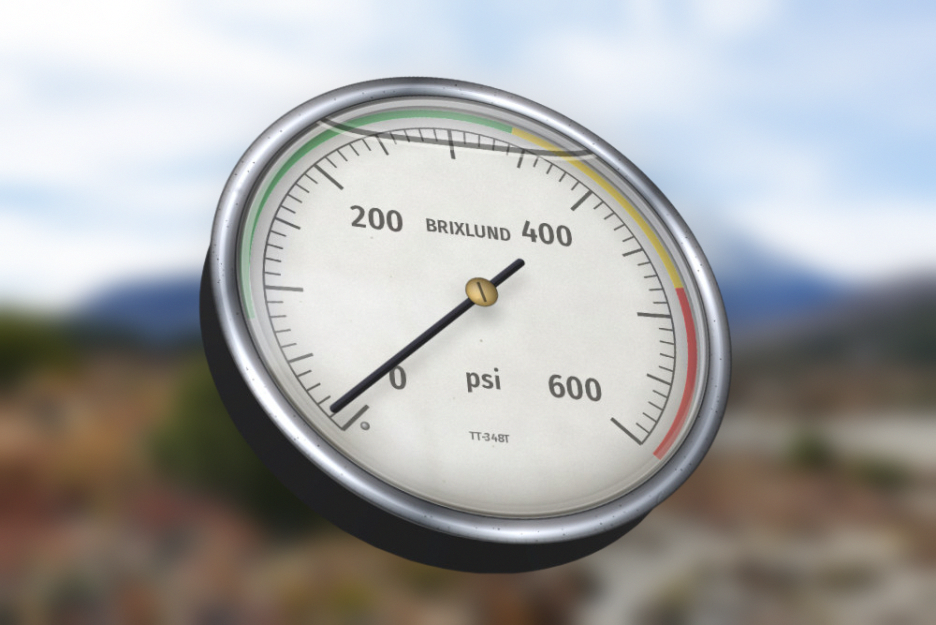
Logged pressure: 10 psi
